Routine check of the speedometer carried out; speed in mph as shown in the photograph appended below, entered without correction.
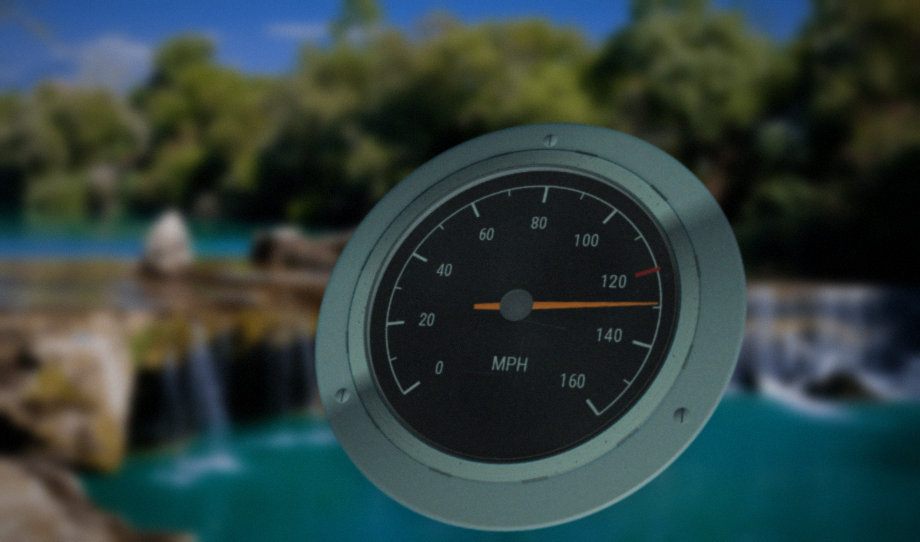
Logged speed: 130 mph
